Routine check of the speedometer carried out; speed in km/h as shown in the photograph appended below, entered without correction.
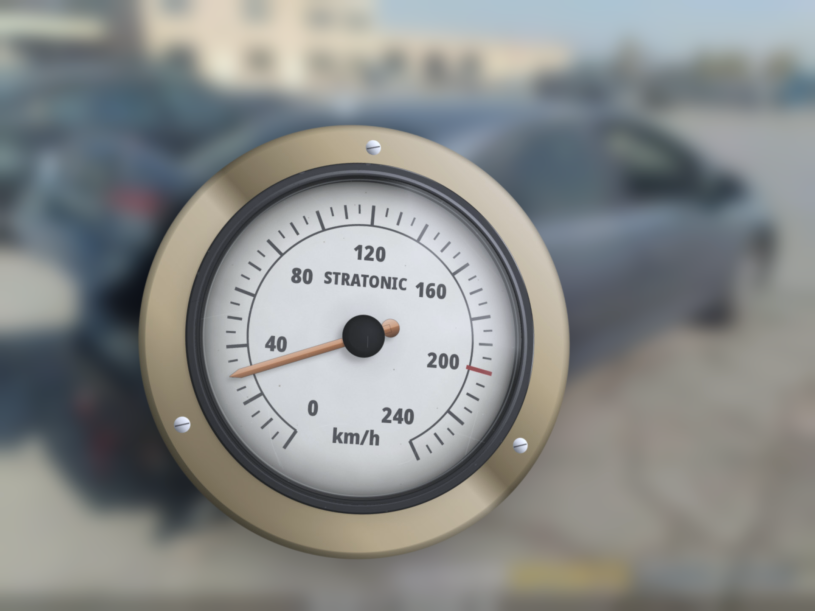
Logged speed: 30 km/h
